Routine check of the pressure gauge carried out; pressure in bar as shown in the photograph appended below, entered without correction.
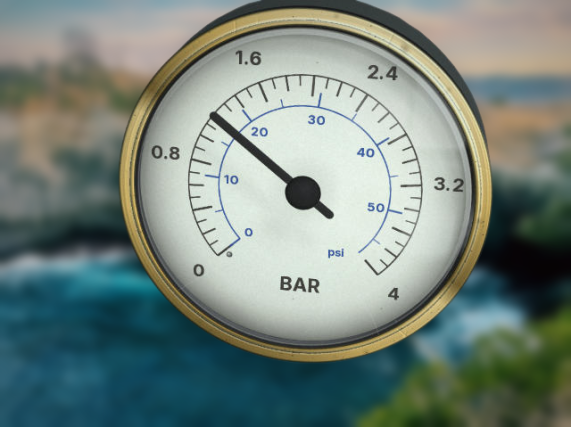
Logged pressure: 1.2 bar
